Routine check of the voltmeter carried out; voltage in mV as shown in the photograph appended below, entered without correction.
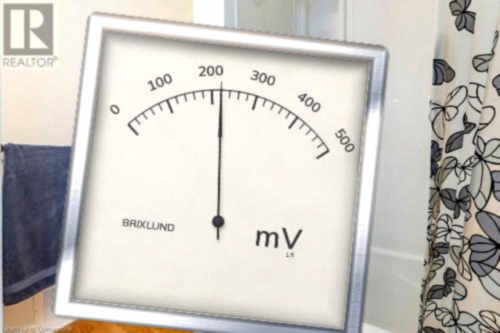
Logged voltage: 220 mV
